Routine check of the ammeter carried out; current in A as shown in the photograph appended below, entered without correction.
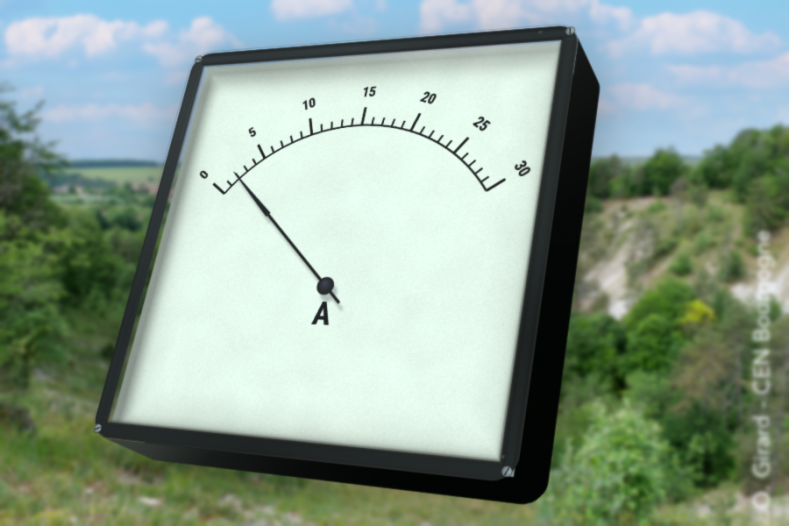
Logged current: 2 A
